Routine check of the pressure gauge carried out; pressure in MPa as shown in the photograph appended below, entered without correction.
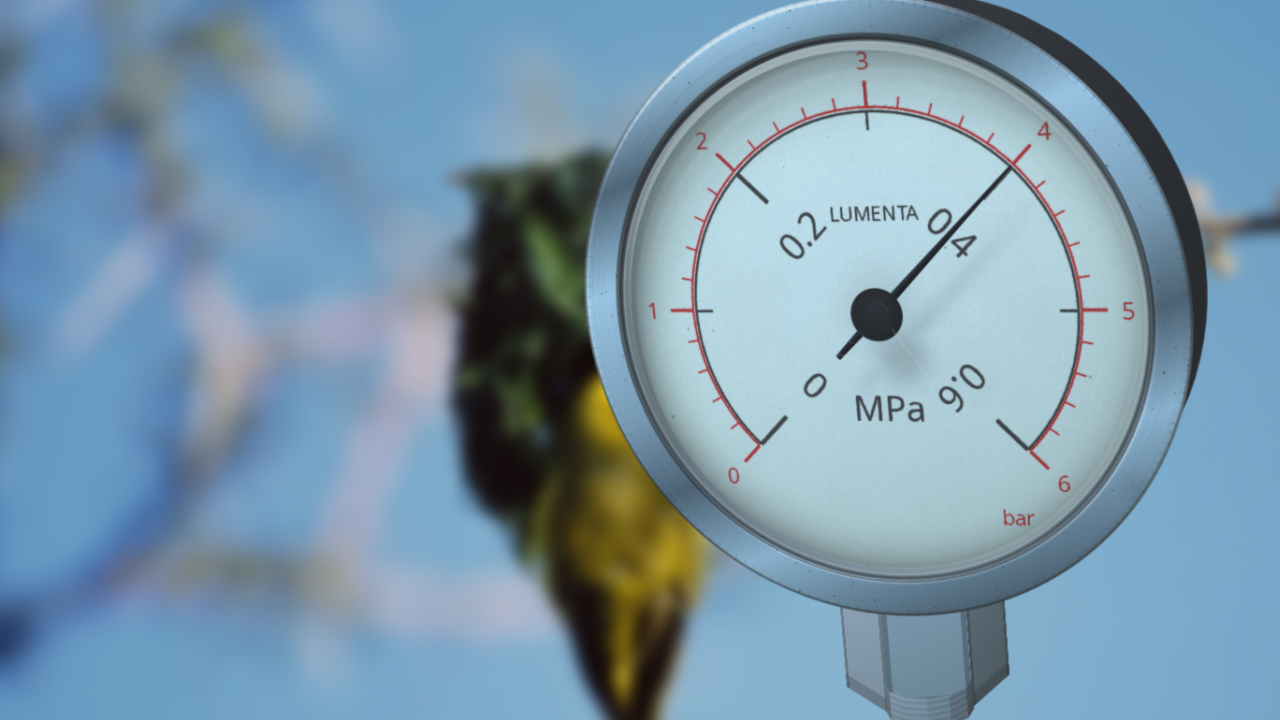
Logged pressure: 0.4 MPa
